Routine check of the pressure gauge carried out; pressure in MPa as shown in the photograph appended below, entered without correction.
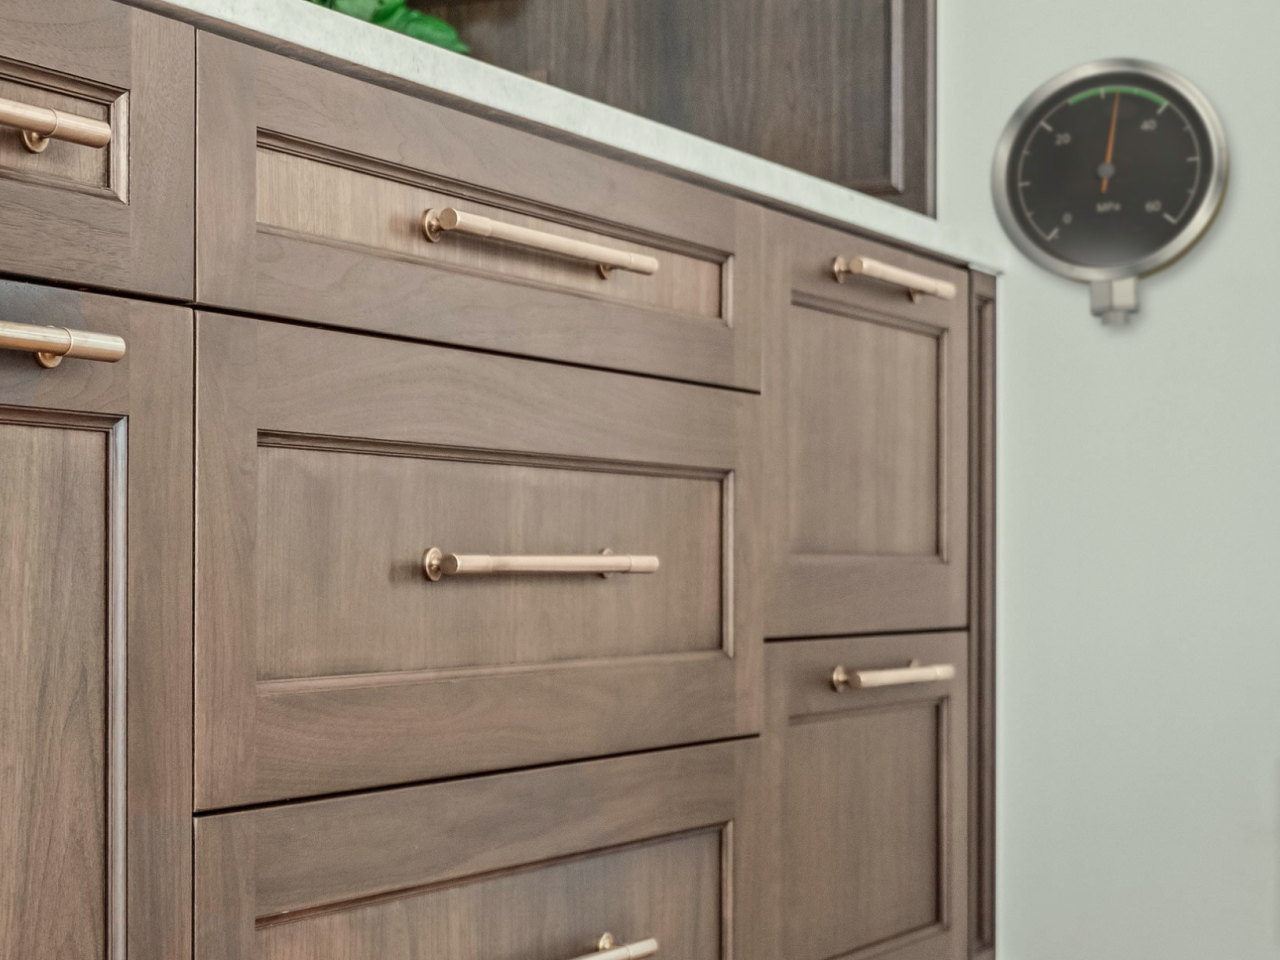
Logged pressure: 32.5 MPa
